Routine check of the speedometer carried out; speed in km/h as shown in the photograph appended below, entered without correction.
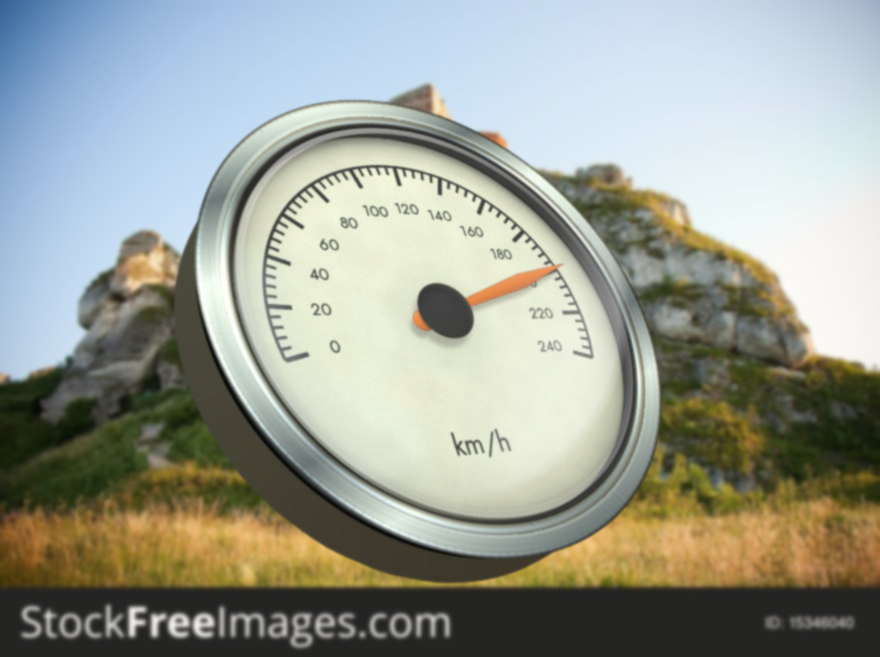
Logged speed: 200 km/h
